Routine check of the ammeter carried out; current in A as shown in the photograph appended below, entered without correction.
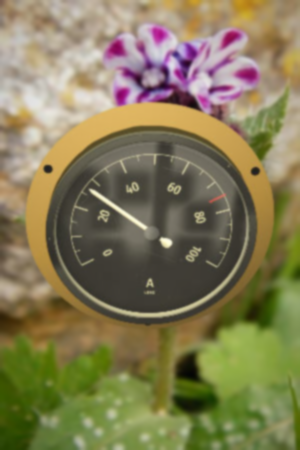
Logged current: 27.5 A
